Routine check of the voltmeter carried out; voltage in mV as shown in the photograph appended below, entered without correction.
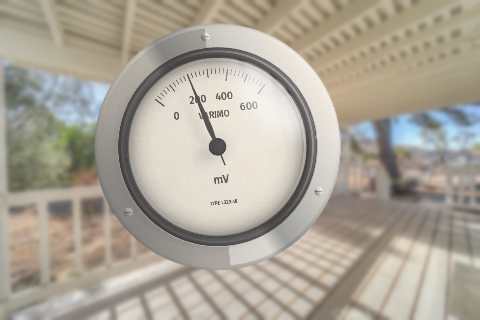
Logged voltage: 200 mV
